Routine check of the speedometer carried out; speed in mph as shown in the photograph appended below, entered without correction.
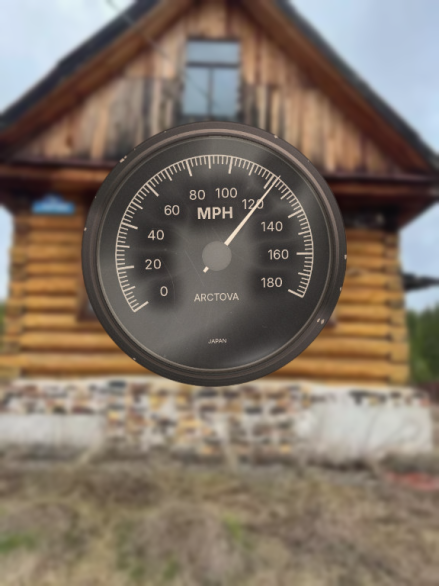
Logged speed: 122 mph
